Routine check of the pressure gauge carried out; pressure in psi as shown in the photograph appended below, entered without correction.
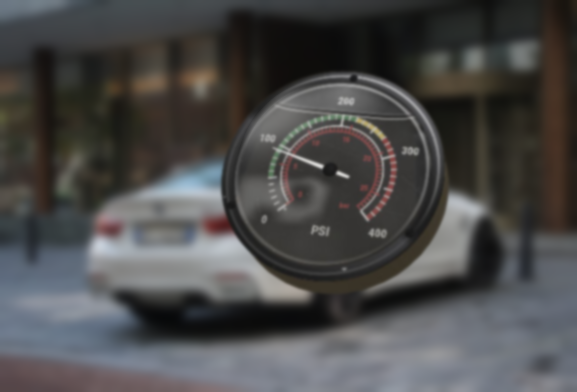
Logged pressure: 90 psi
